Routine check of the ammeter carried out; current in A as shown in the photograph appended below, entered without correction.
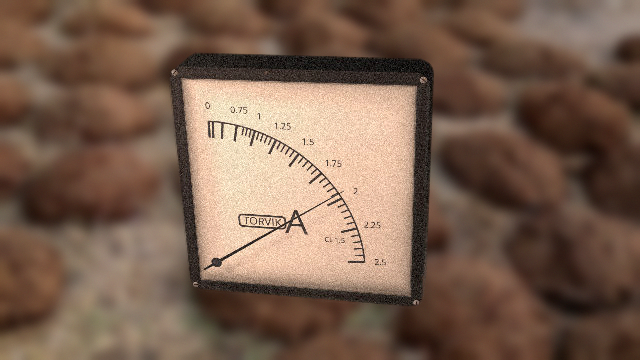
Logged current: 1.95 A
